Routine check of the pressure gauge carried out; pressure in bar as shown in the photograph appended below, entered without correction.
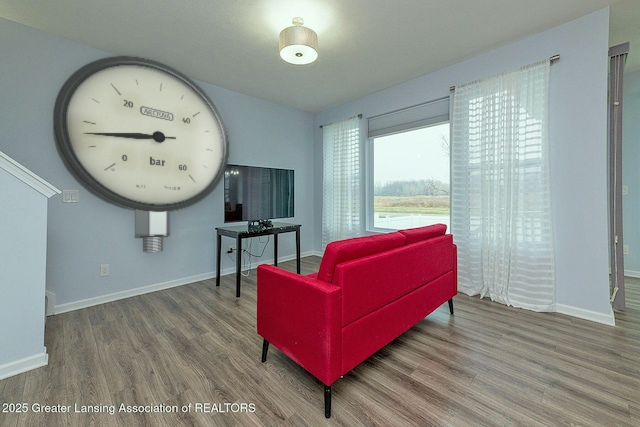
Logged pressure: 7.5 bar
